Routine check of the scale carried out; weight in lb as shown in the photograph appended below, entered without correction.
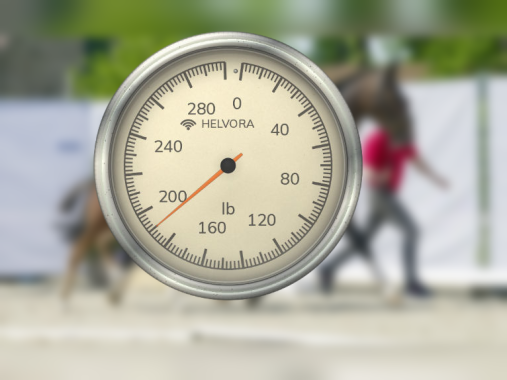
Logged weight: 190 lb
